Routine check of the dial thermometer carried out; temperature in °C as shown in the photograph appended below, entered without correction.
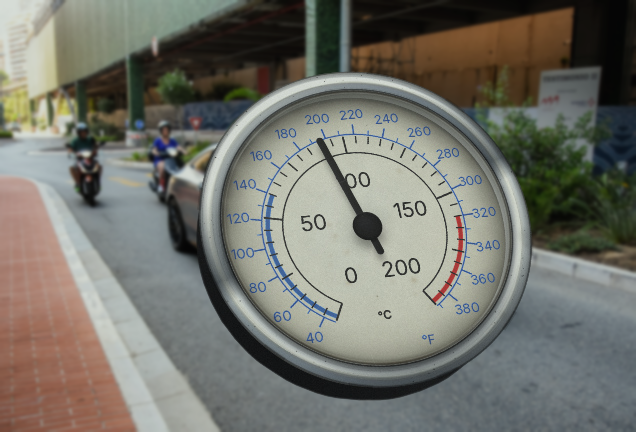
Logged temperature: 90 °C
